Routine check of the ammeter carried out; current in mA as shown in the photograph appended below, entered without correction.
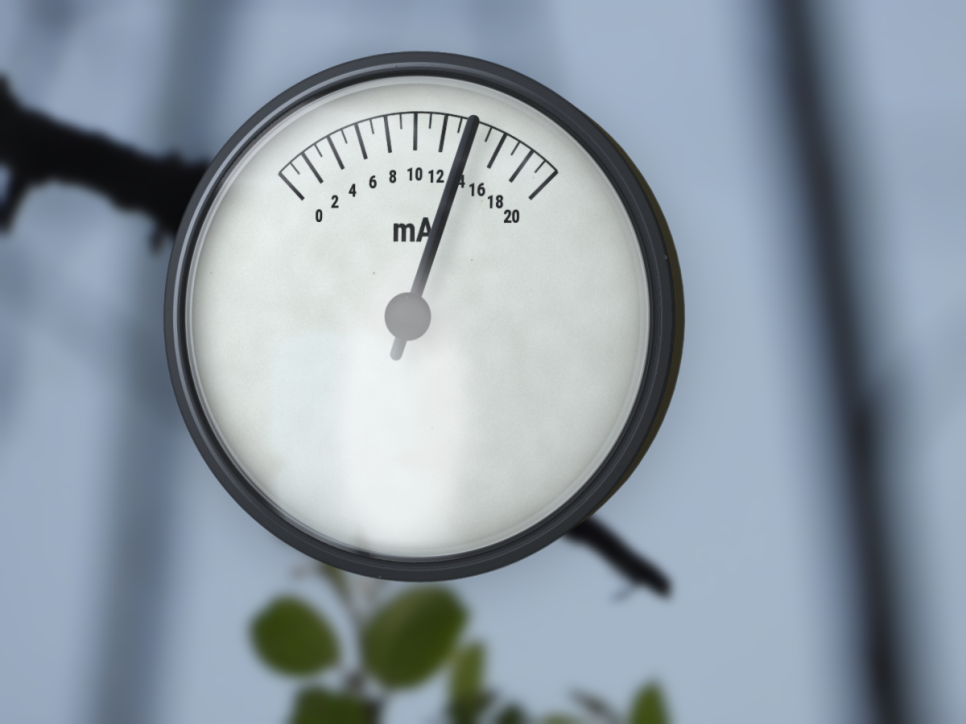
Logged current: 14 mA
